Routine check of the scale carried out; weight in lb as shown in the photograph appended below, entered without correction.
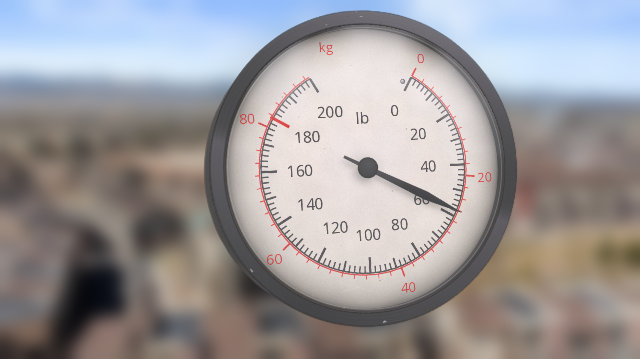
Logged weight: 58 lb
